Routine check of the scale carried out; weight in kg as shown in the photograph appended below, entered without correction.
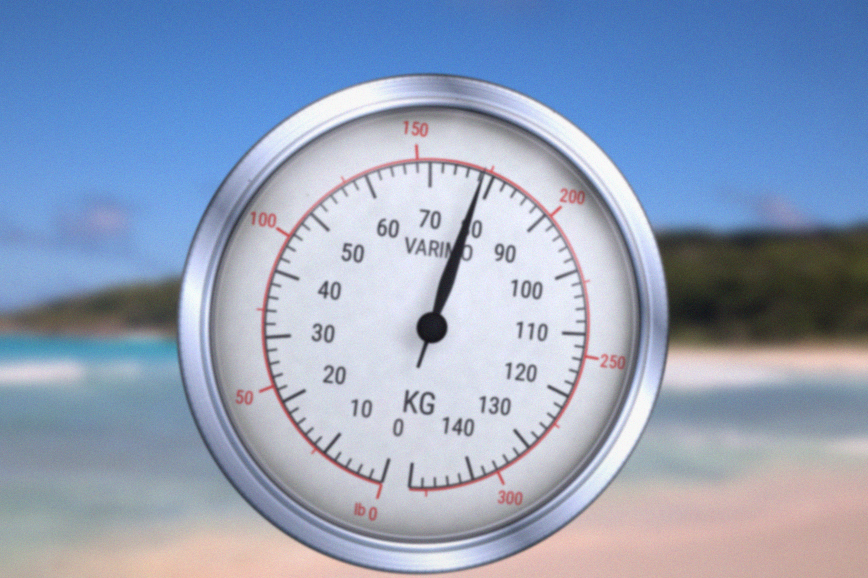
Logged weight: 78 kg
